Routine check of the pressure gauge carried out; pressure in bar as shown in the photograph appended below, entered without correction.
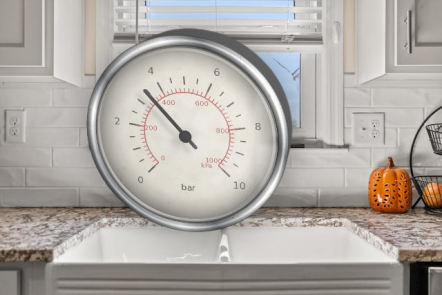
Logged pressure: 3.5 bar
